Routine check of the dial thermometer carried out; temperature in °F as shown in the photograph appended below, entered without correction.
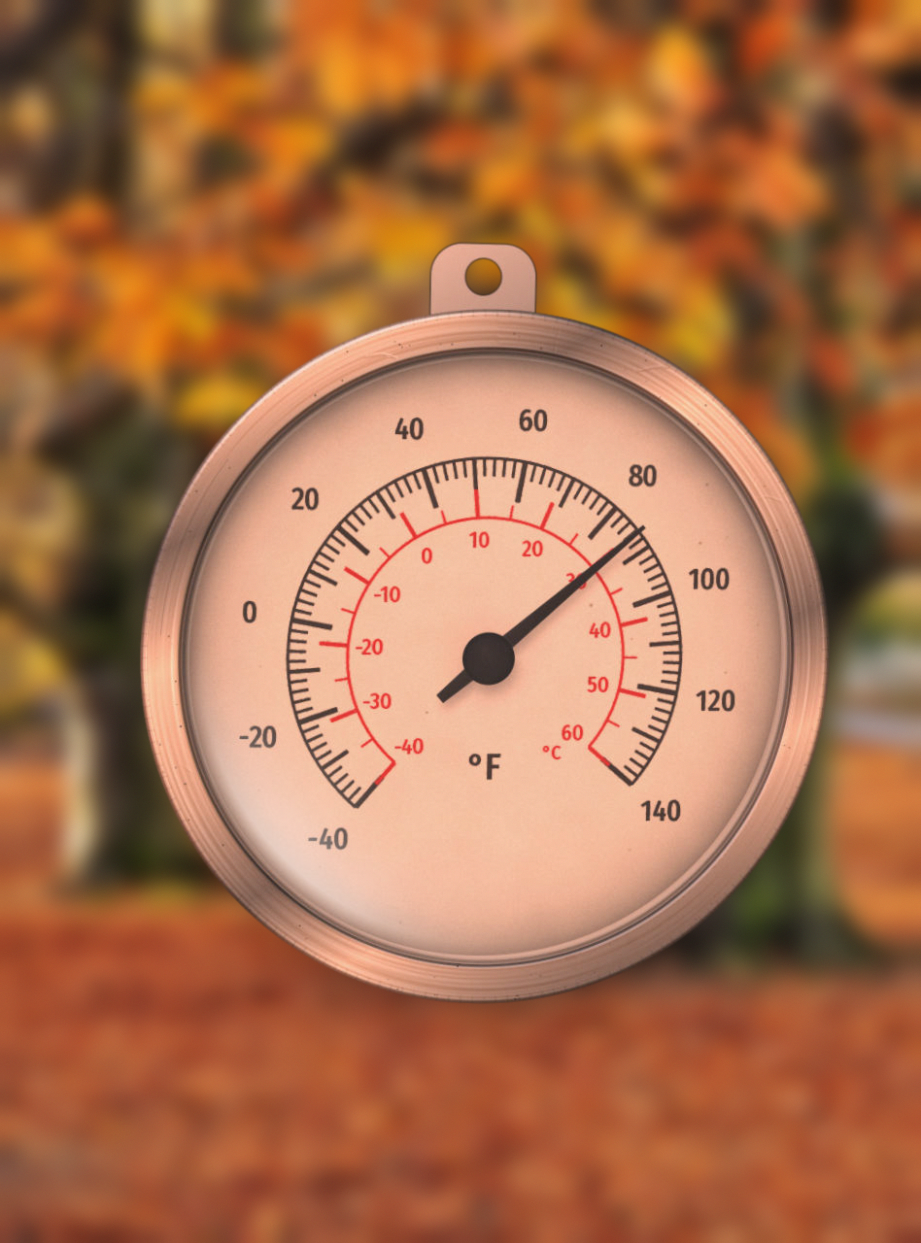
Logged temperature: 86 °F
